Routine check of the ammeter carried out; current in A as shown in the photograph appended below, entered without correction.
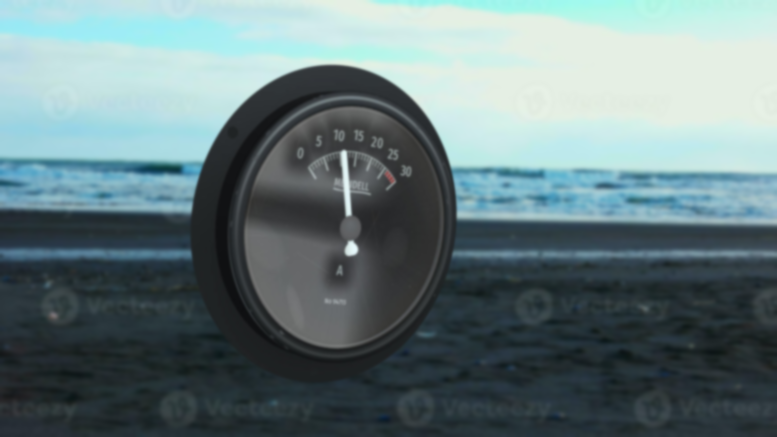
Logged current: 10 A
